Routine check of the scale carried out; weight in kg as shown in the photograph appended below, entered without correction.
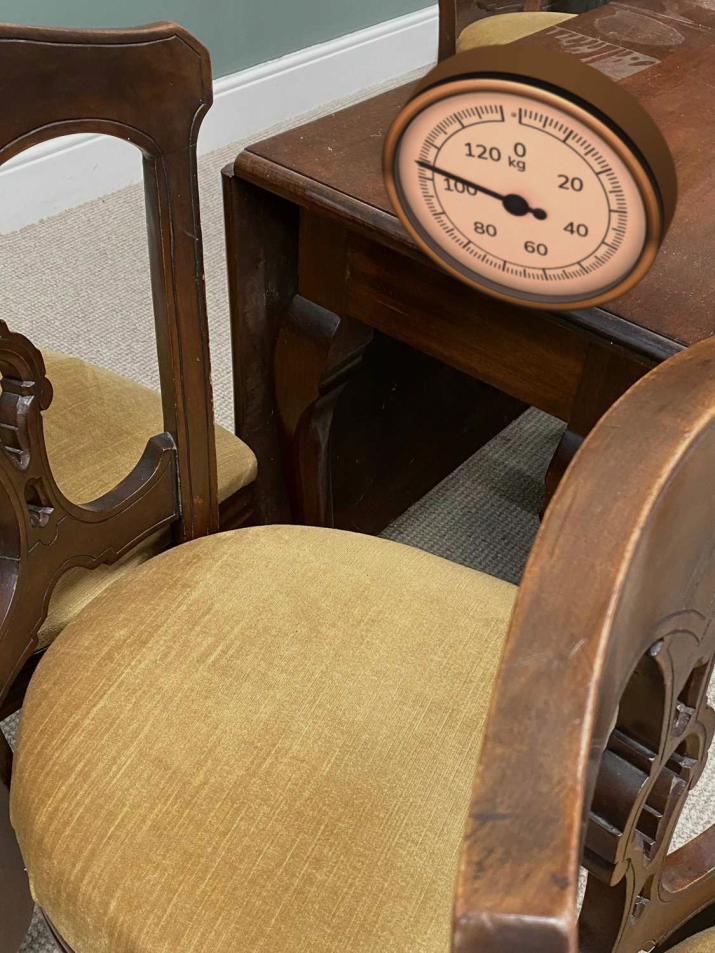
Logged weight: 105 kg
